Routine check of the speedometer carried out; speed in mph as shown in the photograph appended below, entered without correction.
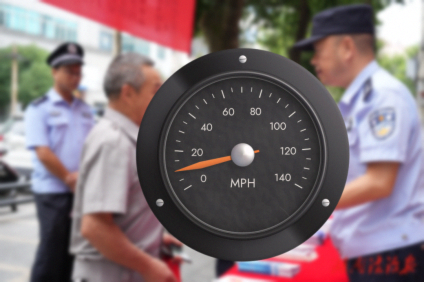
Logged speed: 10 mph
